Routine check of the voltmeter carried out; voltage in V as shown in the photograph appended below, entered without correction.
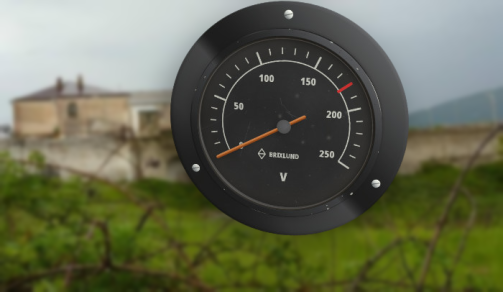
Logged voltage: 0 V
